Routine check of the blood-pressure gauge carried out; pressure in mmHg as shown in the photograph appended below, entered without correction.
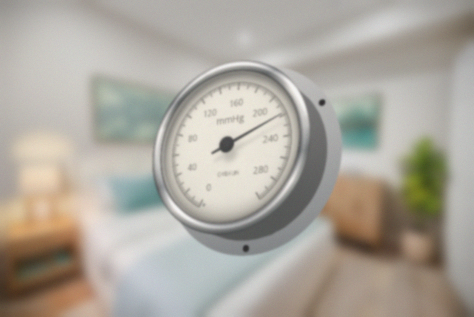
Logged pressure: 220 mmHg
